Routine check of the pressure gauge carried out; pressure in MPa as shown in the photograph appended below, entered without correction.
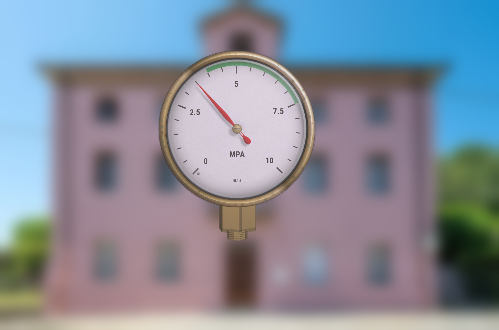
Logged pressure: 3.5 MPa
